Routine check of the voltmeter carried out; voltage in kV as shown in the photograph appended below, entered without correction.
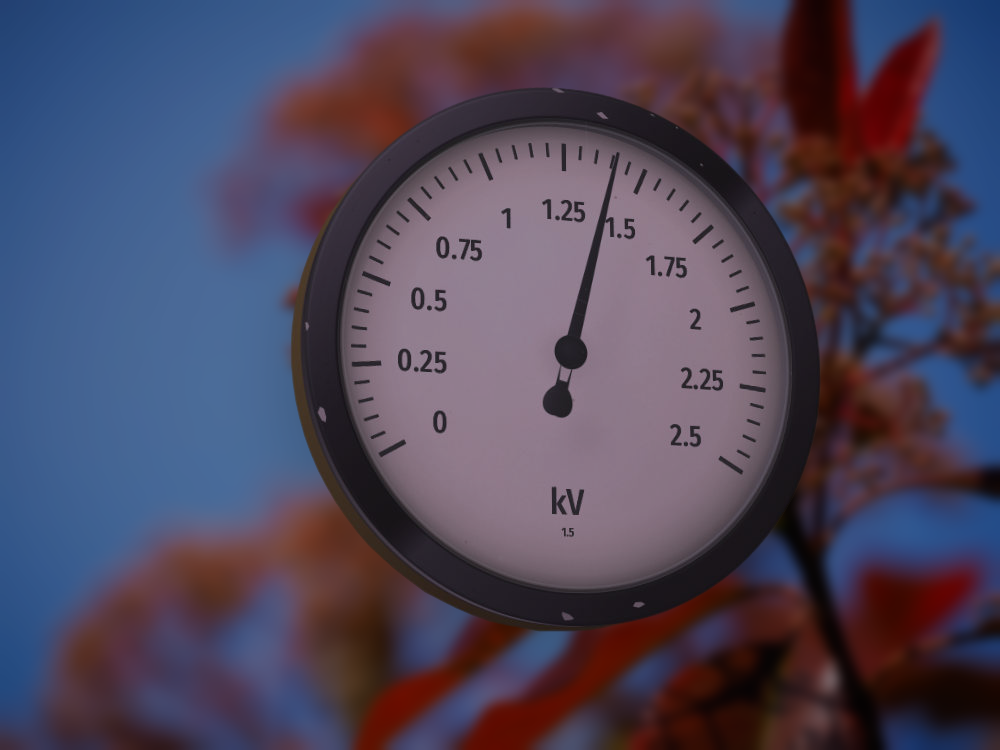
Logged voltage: 1.4 kV
